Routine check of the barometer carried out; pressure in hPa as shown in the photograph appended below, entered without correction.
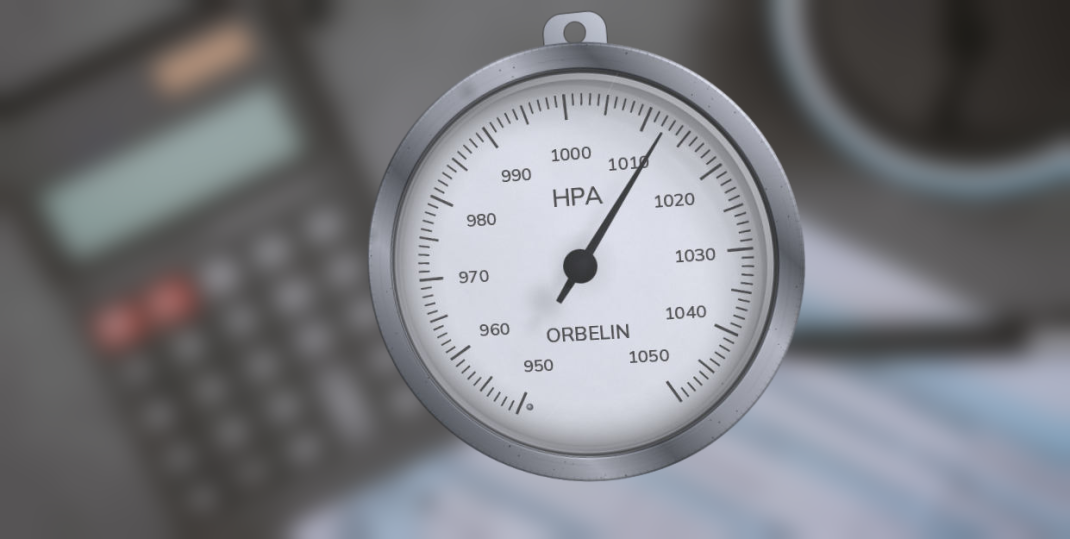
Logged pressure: 1012.5 hPa
